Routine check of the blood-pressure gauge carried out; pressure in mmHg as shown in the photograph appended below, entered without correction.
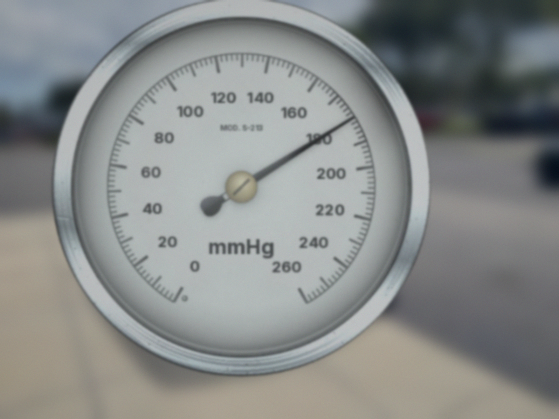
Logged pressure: 180 mmHg
